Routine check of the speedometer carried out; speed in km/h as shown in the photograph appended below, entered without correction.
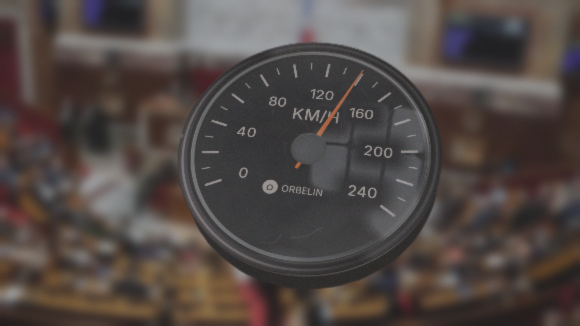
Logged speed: 140 km/h
